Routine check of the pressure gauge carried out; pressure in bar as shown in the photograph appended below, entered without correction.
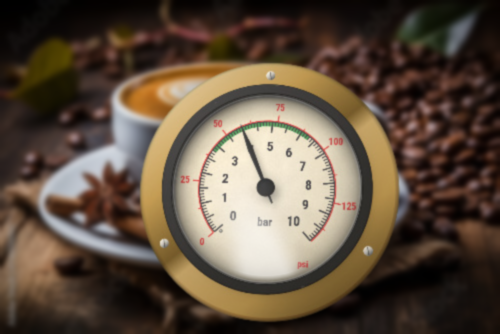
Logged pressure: 4 bar
